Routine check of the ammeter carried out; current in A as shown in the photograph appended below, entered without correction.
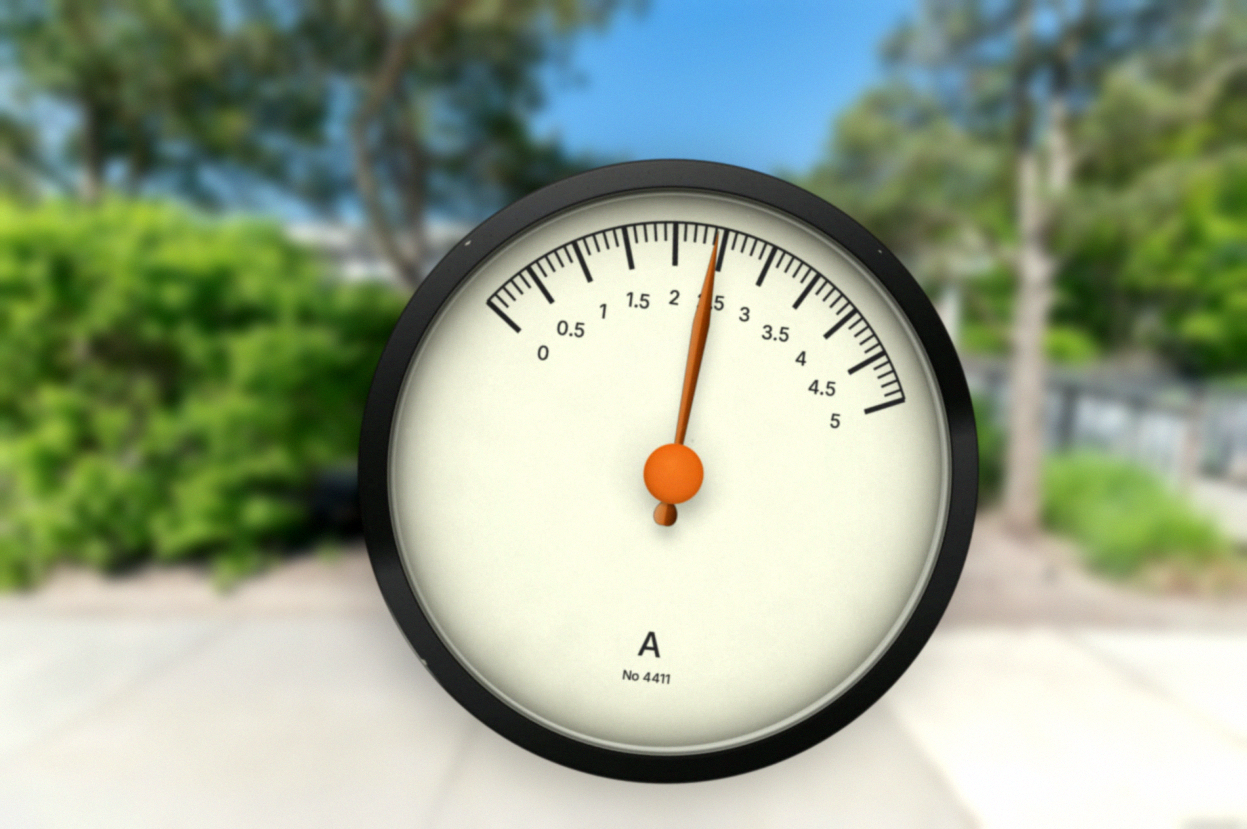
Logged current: 2.4 A
